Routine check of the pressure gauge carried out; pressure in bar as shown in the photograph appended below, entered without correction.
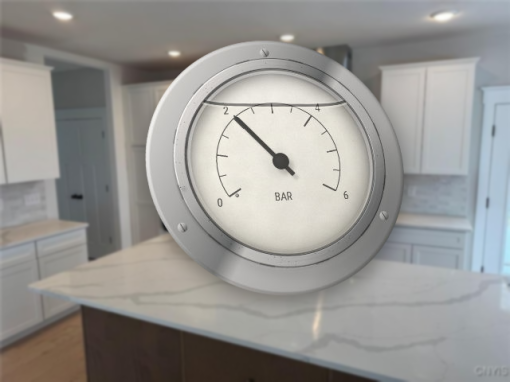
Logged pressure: 2 bar
